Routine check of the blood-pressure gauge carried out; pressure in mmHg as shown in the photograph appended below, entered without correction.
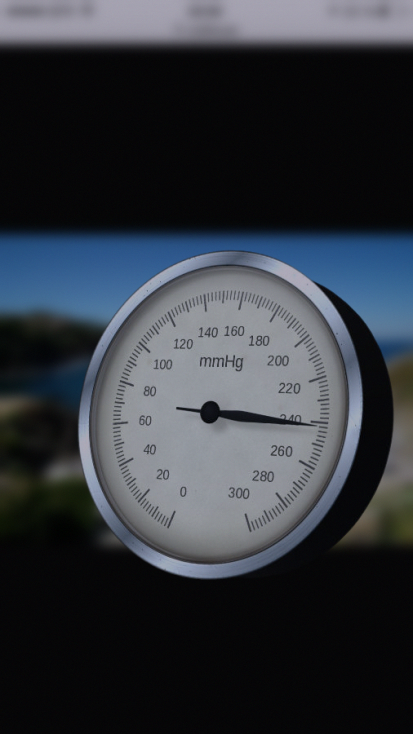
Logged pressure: 242 mmHg
